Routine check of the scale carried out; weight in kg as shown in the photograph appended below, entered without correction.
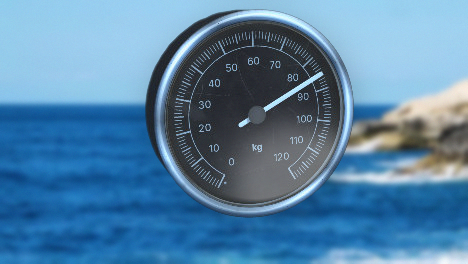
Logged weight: 85 kg
